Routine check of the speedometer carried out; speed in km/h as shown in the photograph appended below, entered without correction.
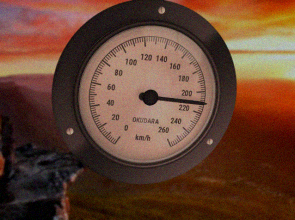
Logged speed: 210 km/h
